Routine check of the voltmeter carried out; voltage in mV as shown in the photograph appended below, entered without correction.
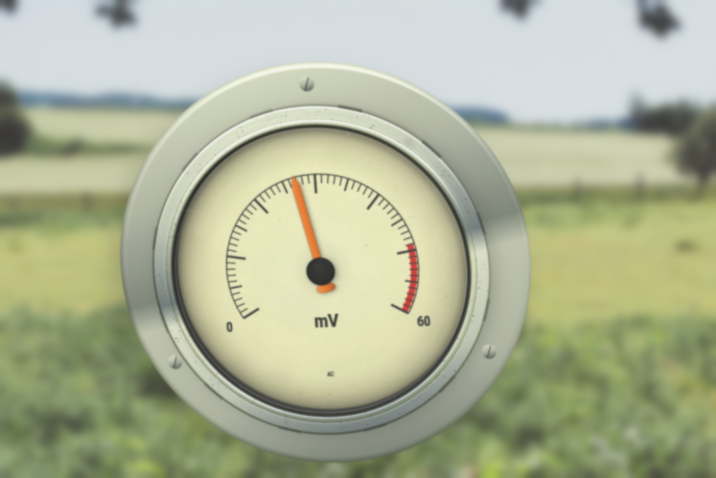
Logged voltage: 27 mV
